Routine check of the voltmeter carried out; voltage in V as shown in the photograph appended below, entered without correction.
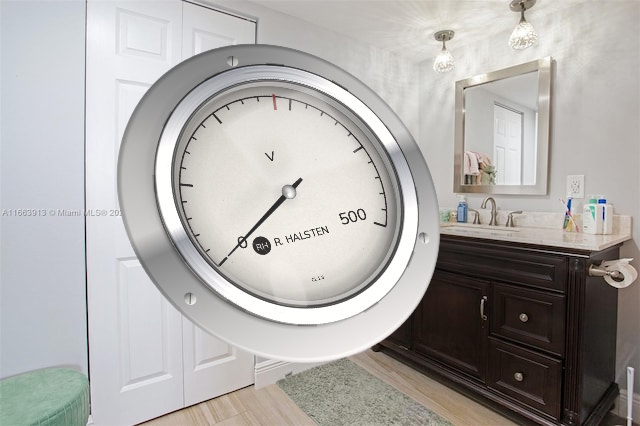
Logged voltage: 0 V
